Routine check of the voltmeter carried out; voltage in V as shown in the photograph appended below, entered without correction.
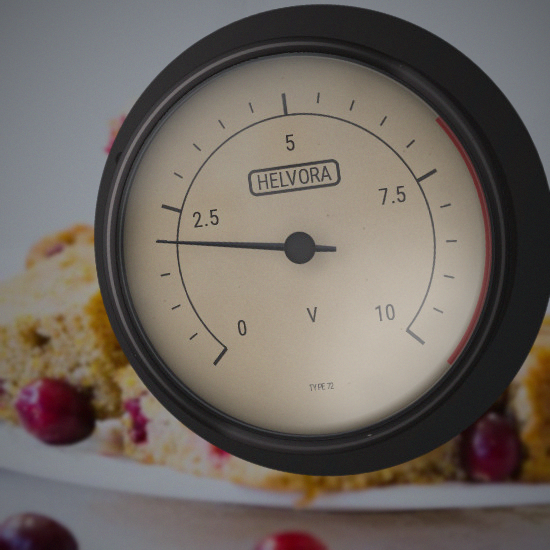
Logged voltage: 2 V
